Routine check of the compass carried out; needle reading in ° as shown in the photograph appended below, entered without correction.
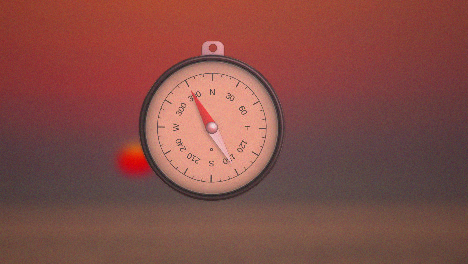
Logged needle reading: 330 °
